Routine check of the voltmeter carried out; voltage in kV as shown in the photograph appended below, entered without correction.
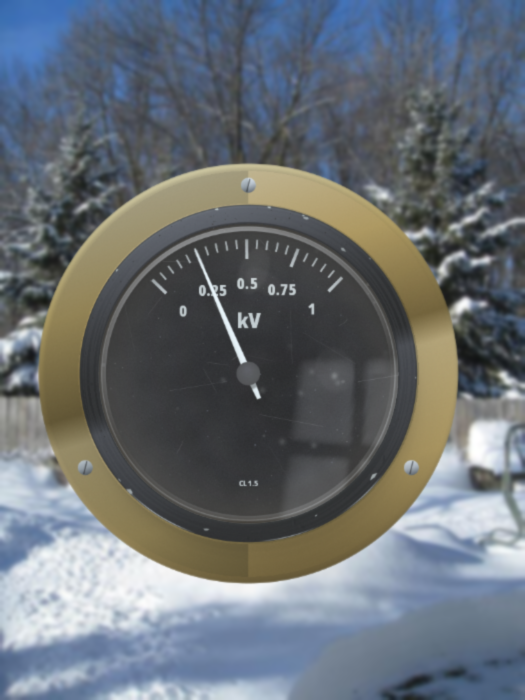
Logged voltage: 0.25 kV
